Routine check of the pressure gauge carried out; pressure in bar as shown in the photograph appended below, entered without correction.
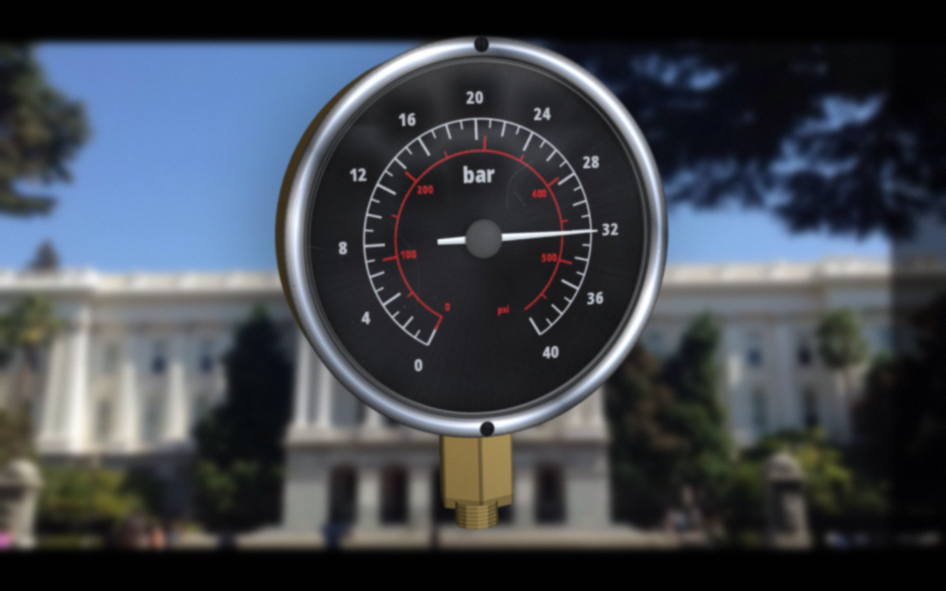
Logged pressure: 32 bar
